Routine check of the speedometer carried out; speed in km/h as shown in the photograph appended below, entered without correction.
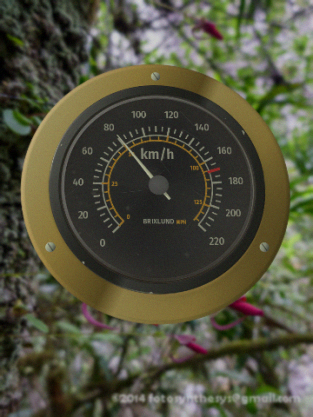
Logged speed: 80 km/h
